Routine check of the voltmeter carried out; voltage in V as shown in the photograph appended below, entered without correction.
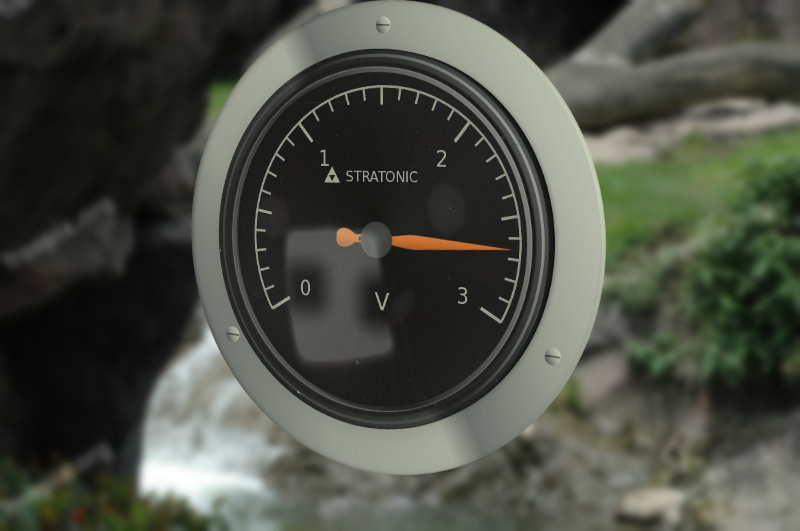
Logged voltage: 2.65 V
